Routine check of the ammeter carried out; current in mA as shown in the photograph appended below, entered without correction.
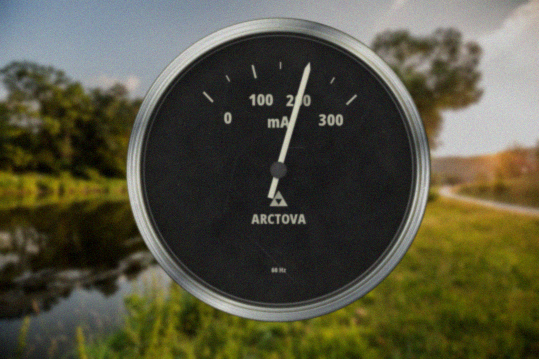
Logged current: 200 mA
